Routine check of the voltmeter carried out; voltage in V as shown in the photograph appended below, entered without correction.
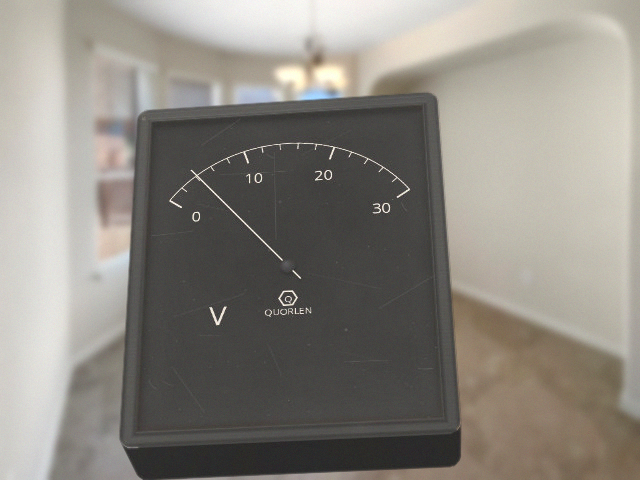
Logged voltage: 4 V
